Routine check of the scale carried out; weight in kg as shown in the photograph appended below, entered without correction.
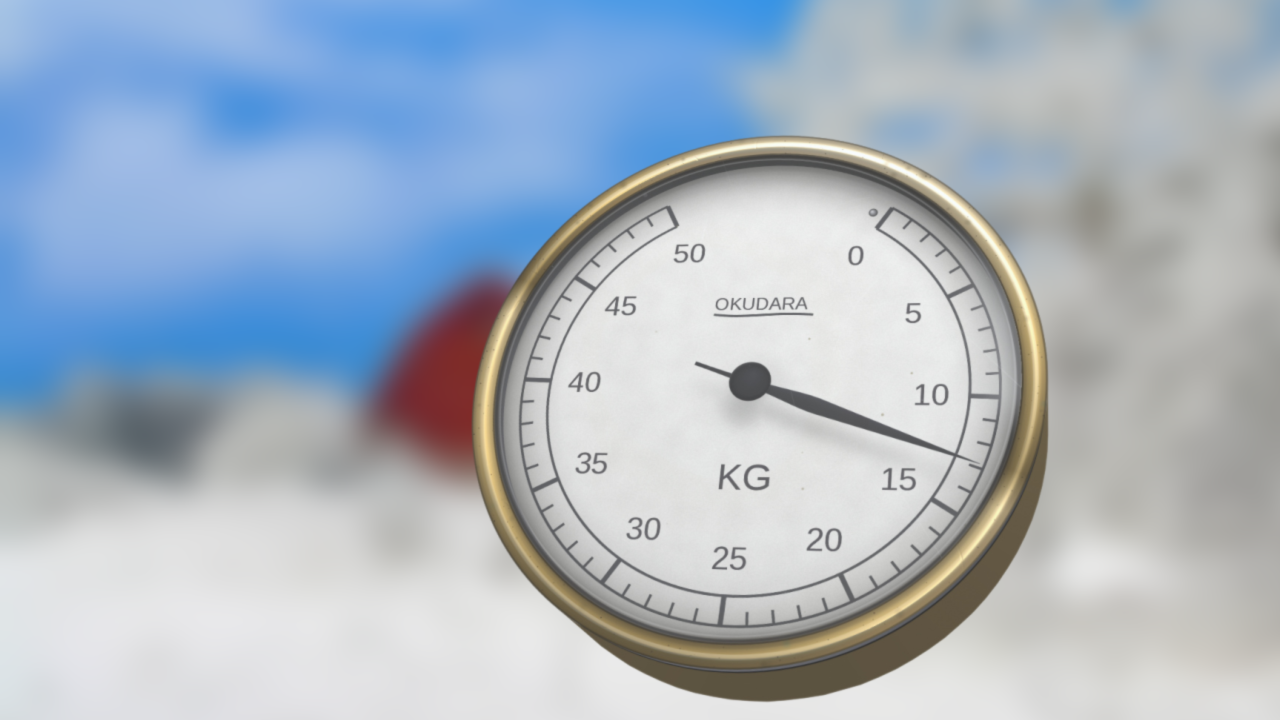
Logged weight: 13 kg
